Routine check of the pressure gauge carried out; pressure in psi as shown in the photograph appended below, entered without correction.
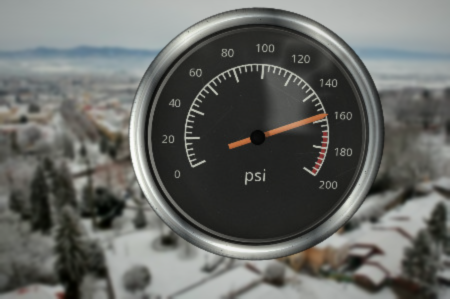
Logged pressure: 156 psi
